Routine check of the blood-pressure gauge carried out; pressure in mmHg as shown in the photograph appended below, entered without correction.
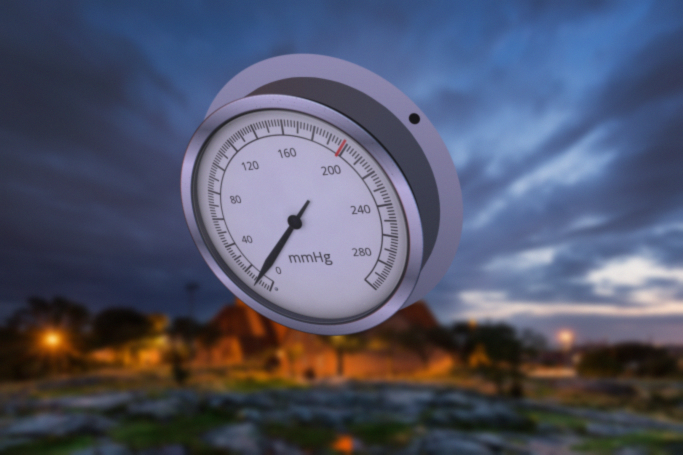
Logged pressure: 10 mmHg
